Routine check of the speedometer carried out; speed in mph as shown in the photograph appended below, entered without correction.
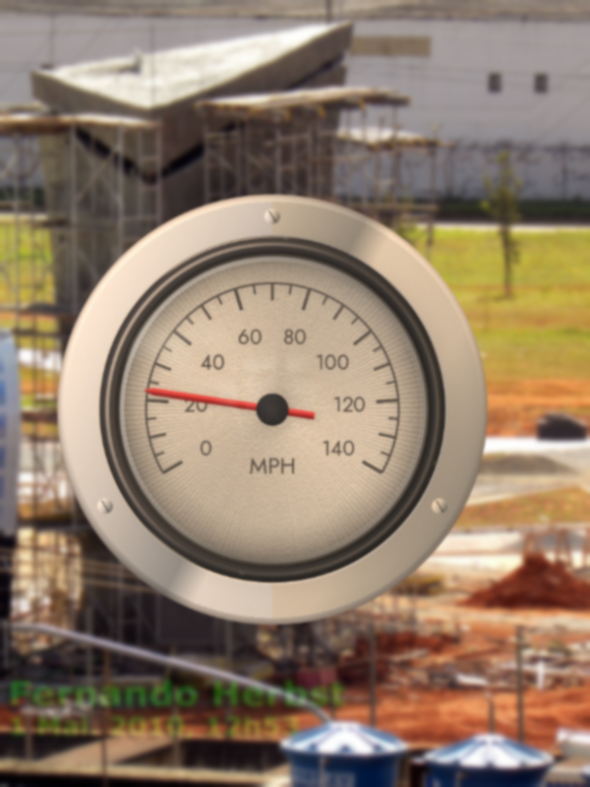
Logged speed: 22.5 mph
